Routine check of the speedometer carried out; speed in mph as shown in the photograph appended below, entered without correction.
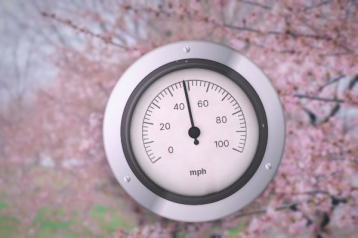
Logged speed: 48 mph
